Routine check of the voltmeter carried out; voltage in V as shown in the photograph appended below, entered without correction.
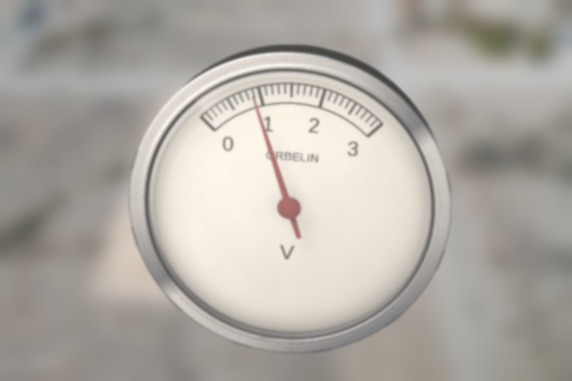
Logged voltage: 0.9 V
